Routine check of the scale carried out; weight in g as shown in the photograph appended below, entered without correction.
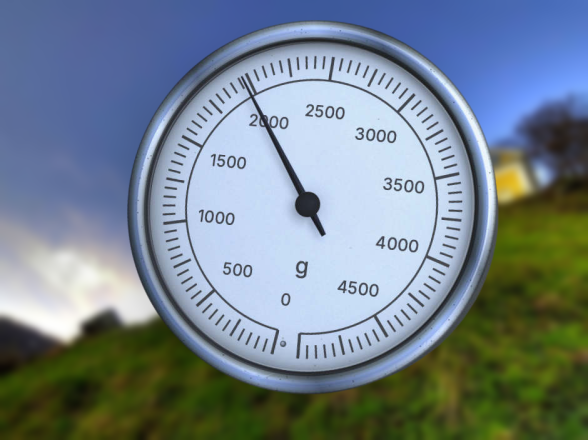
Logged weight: 1975 g
